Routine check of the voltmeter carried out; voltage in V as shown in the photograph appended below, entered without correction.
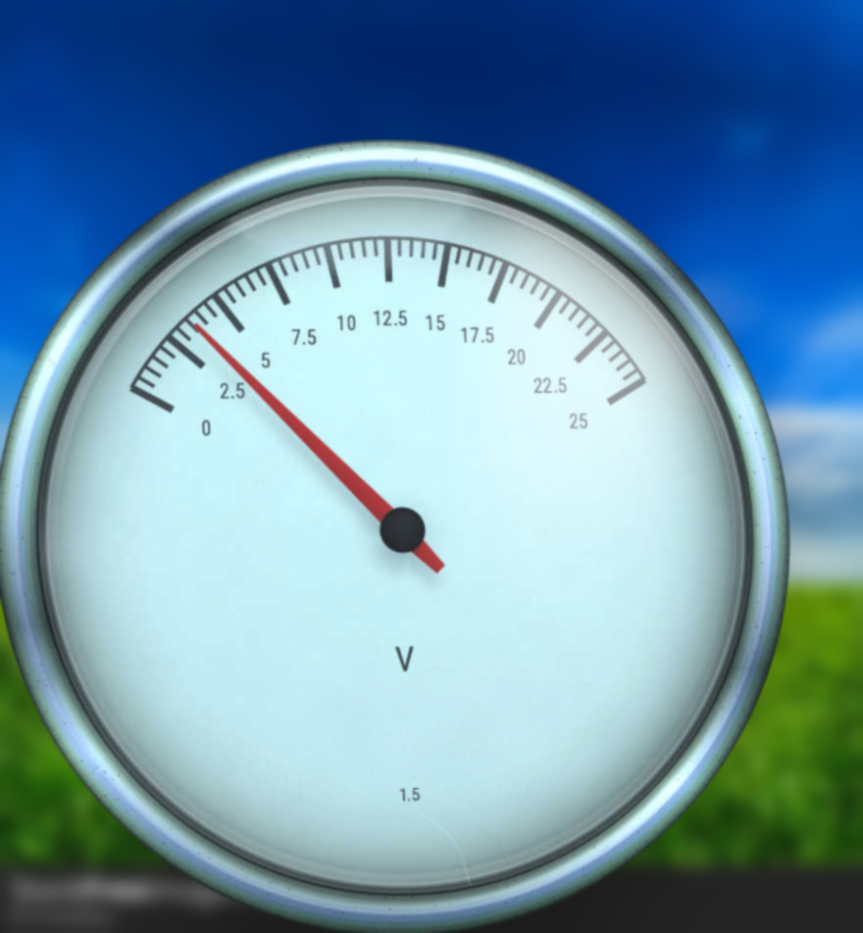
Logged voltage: 3.5 V
